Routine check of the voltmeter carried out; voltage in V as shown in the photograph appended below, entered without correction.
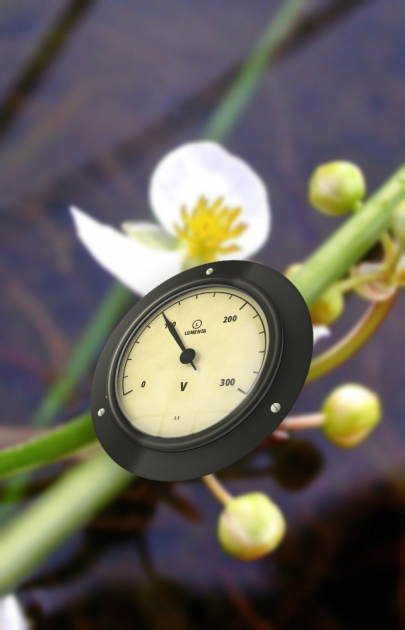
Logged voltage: 100 V
